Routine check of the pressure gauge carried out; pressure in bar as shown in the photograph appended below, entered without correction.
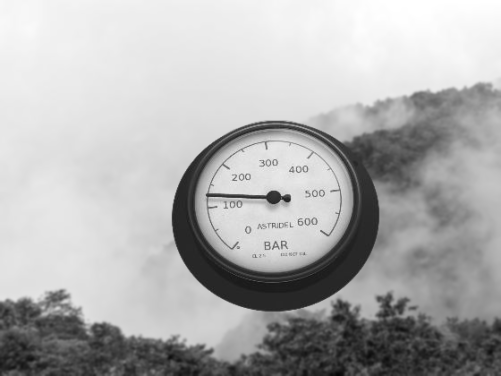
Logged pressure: 125 bar
